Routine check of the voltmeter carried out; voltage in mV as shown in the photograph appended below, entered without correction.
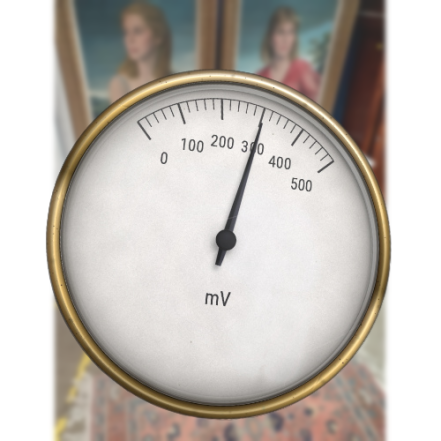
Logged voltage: 300 mV
